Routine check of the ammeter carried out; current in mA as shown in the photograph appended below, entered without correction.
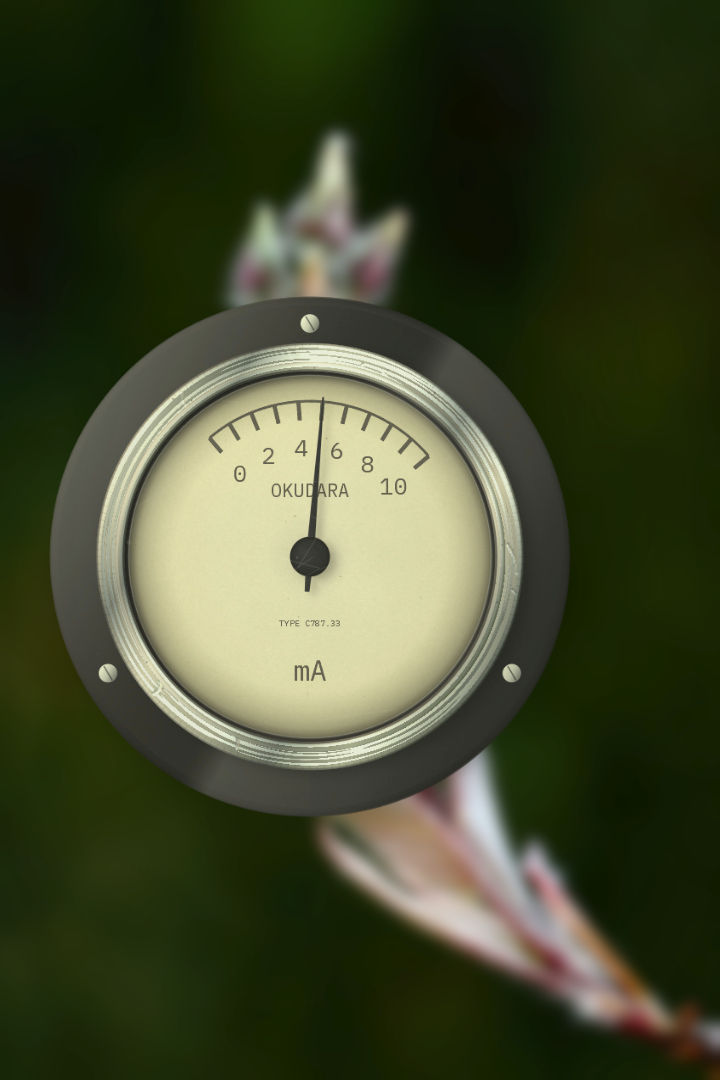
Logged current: 5 mA
